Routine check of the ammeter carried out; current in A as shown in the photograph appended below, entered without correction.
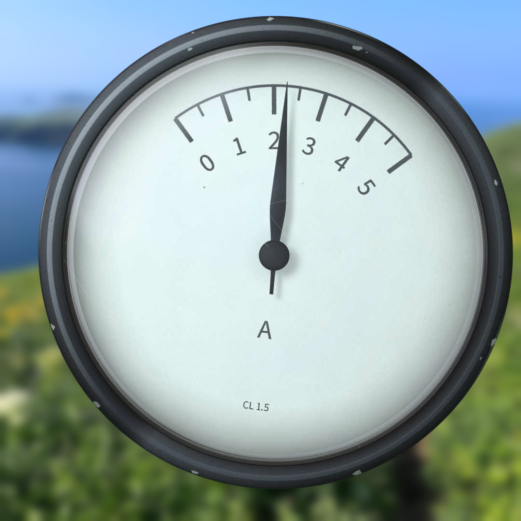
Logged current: 2.25 A
